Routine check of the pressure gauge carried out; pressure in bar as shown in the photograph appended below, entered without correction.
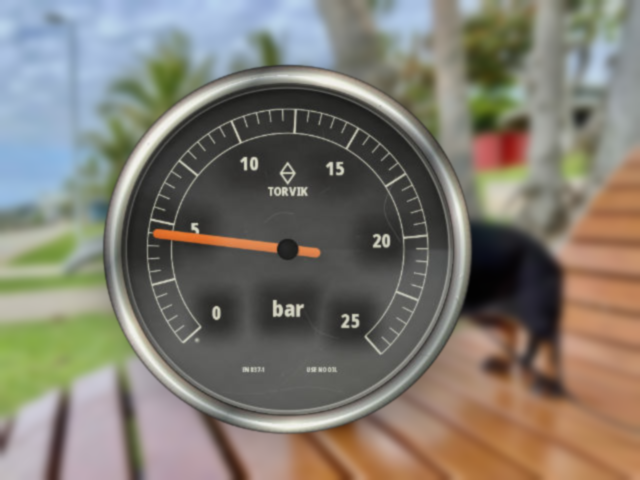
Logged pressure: 4.5 bar
